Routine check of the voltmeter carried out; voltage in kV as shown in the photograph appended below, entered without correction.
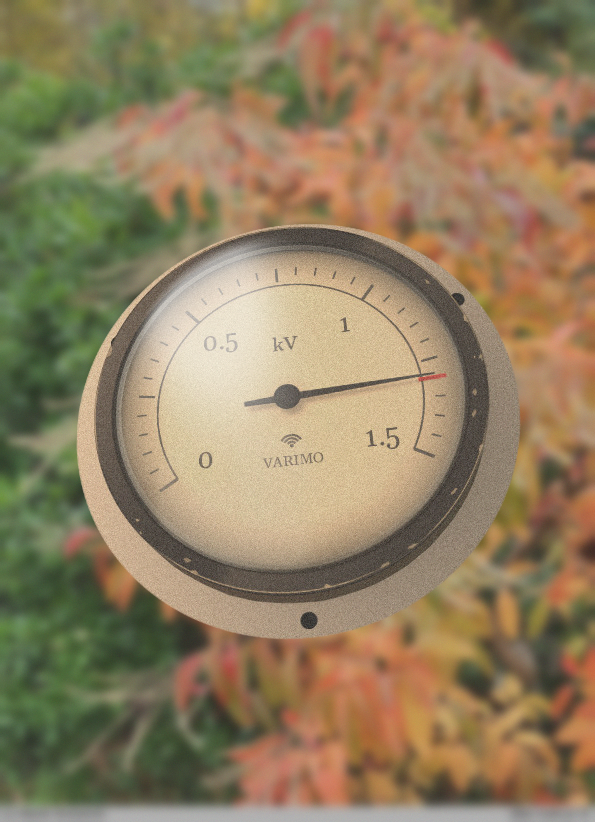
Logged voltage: 1.3 kV
